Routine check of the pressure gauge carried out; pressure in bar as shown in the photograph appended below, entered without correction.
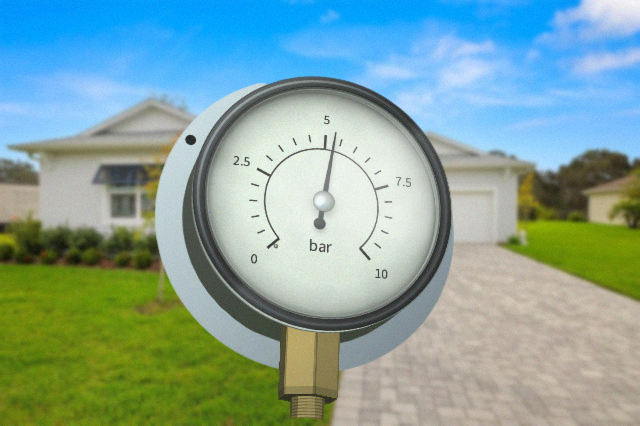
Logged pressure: 5.25 bar
